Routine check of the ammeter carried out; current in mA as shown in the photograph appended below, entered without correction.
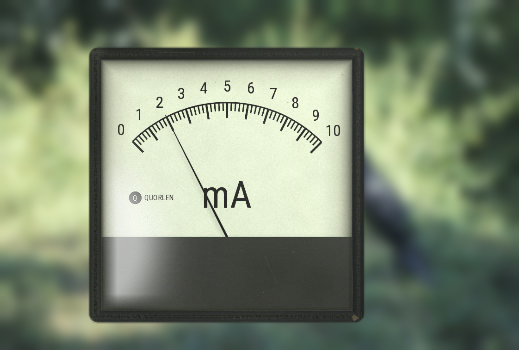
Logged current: 2 mA
